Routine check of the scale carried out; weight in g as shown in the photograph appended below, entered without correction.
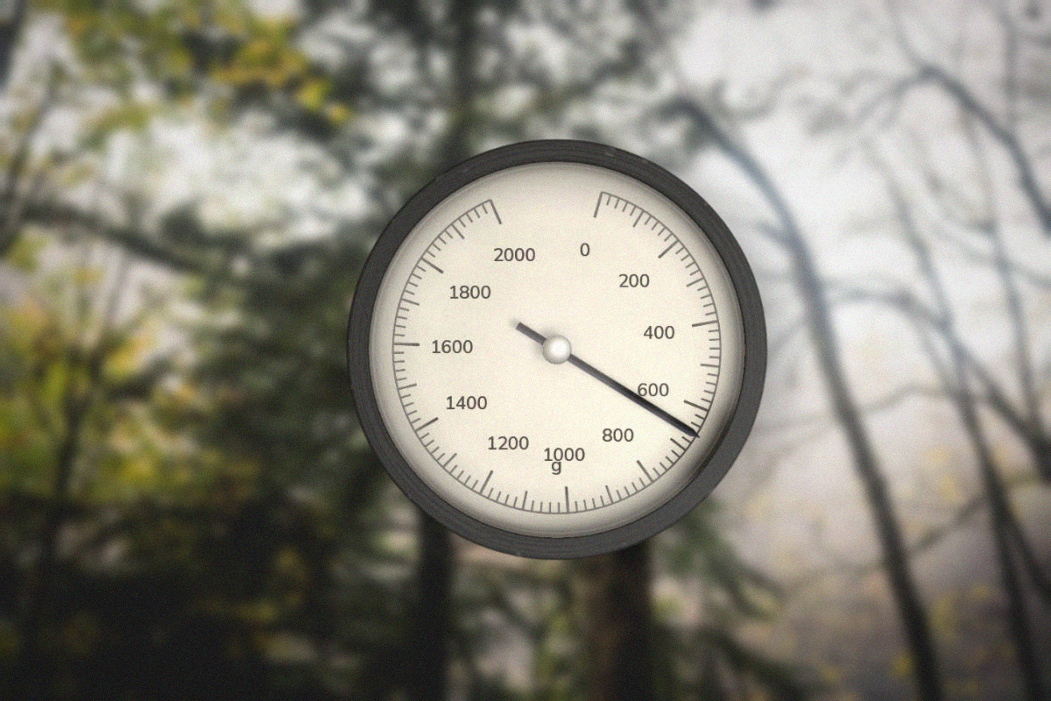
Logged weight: 660 g
